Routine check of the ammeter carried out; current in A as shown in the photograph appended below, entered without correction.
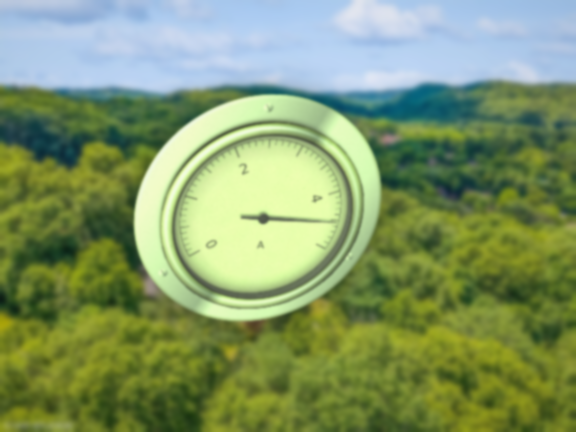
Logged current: 4.5 A
